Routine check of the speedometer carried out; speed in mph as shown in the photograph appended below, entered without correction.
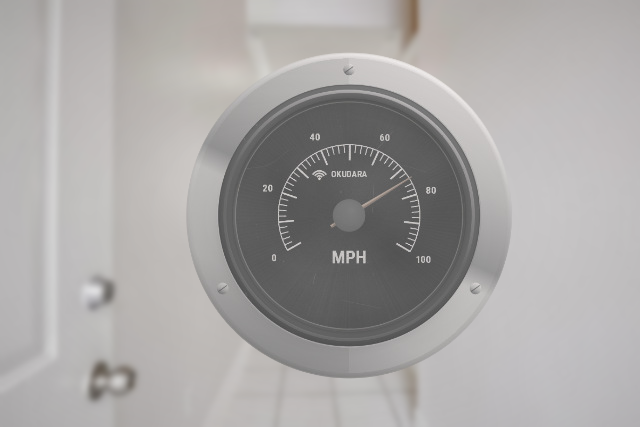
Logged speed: 74 mph
